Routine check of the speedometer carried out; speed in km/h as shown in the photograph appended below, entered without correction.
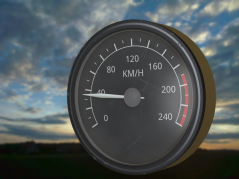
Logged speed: 35 km/h
